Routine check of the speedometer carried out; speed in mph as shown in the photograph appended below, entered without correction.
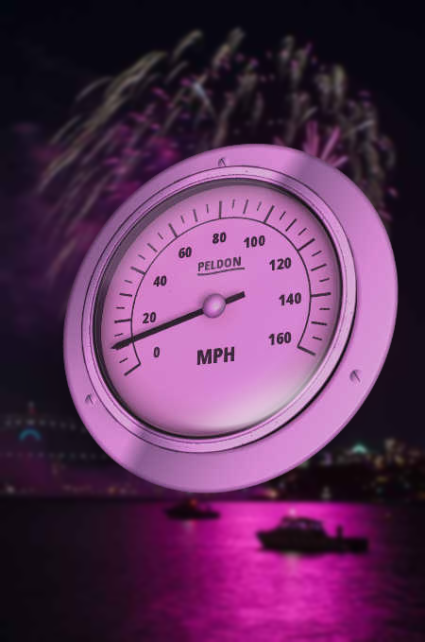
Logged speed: 10 mph
